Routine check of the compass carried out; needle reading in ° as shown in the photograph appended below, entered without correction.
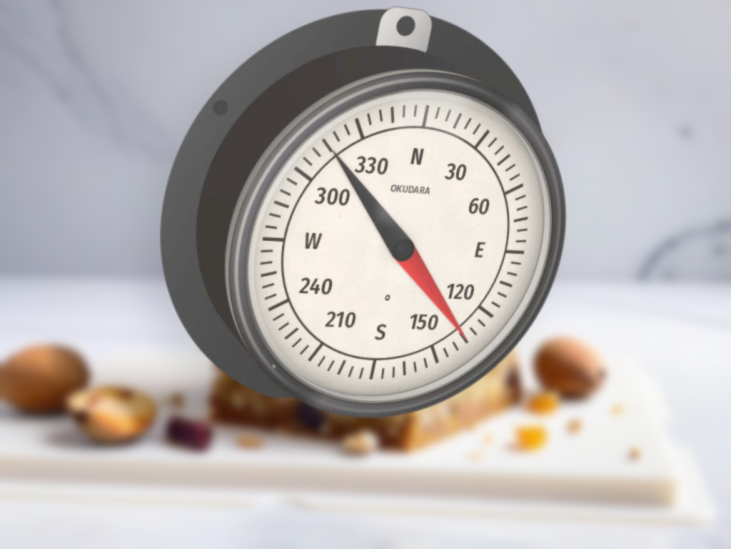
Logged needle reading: 135 °
